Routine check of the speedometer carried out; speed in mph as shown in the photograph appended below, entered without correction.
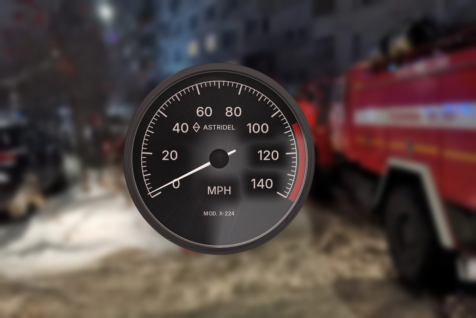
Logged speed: 2 mph
